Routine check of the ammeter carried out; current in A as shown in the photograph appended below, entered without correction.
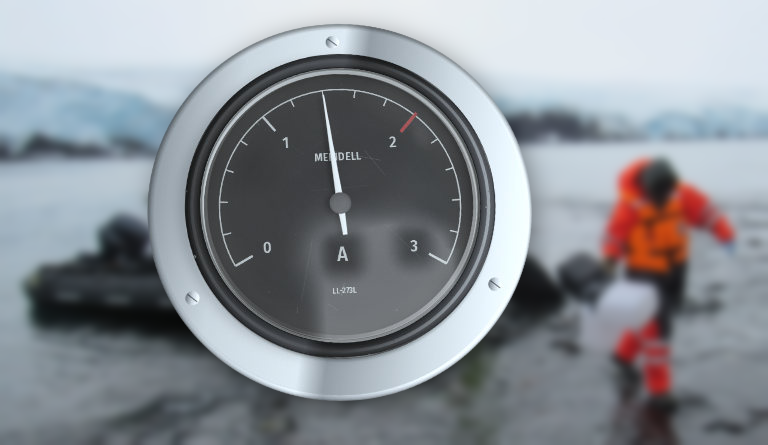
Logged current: 1.4 A
